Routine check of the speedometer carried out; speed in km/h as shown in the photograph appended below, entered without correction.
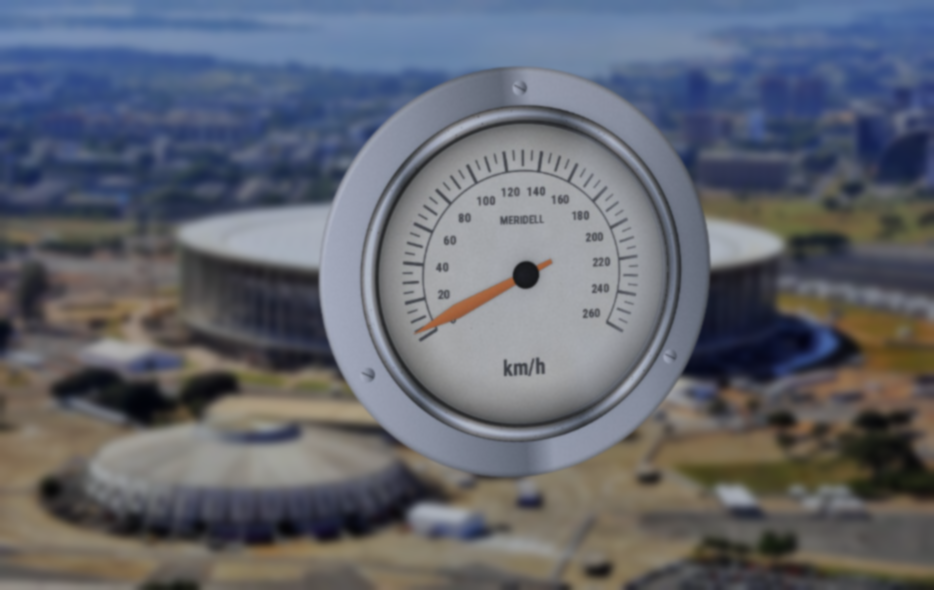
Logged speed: 5 km/h
